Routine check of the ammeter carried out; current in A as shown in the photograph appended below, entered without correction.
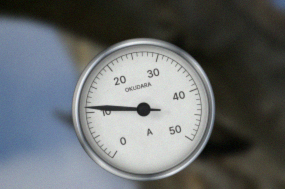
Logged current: 11 A
